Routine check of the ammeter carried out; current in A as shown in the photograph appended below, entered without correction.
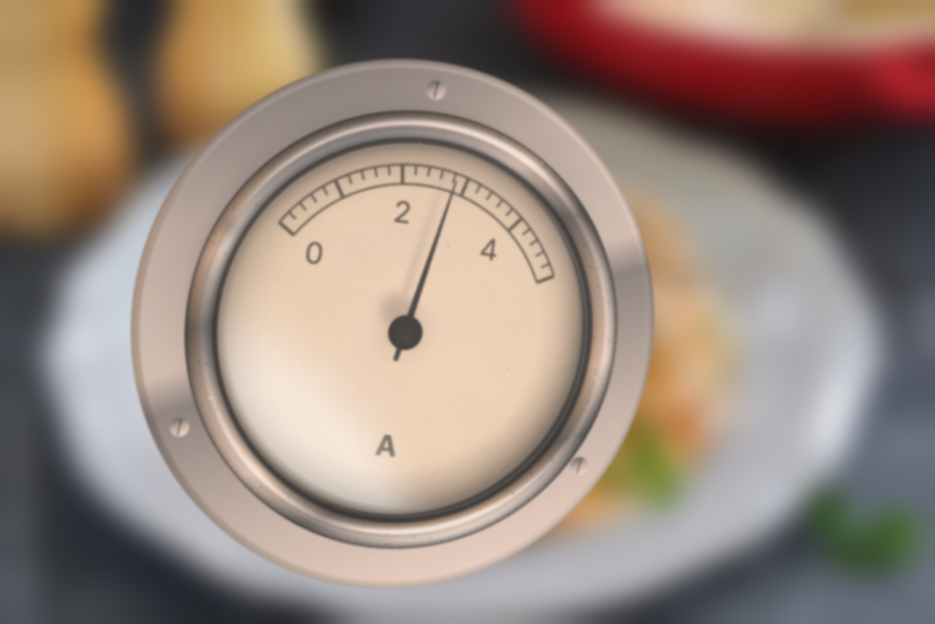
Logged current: 2.8 A
